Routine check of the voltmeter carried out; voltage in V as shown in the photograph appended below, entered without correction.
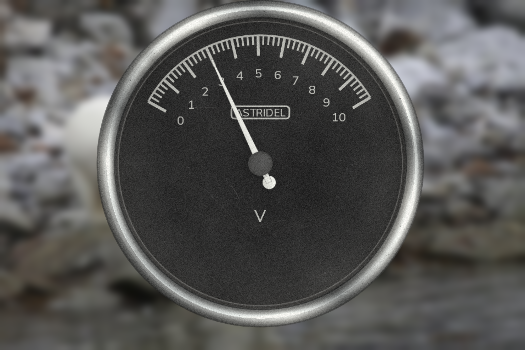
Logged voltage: 3 V
